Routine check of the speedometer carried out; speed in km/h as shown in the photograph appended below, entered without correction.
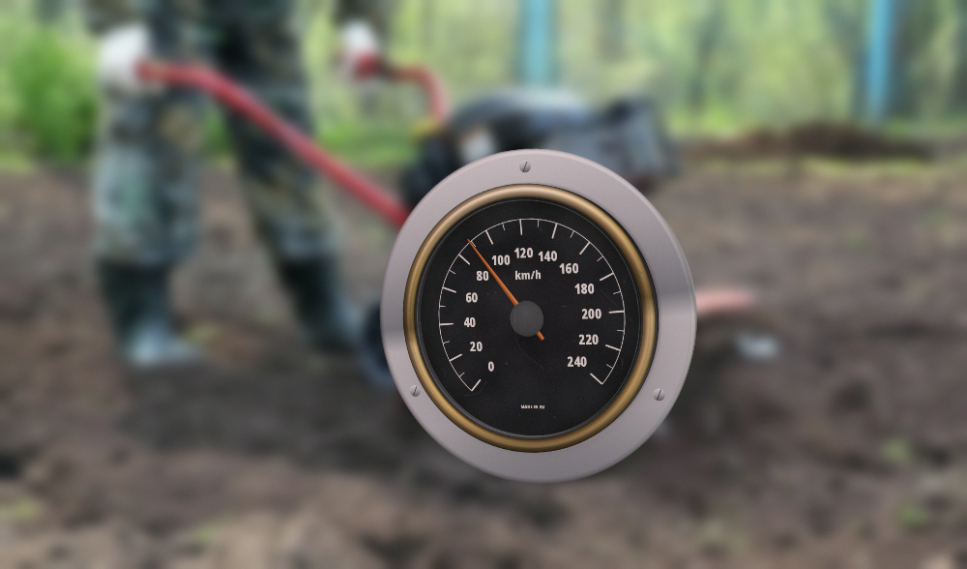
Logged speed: 90 km/h
